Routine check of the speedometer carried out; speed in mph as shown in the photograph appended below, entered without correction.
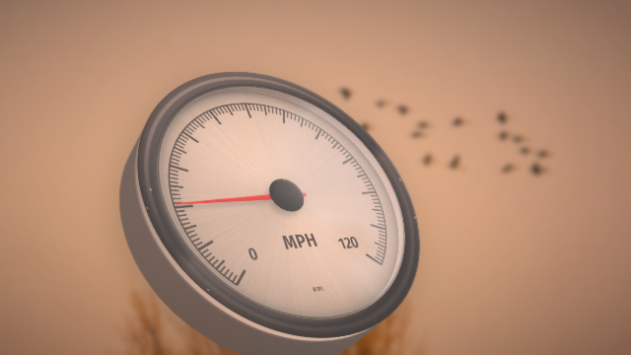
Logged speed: 20 mph
